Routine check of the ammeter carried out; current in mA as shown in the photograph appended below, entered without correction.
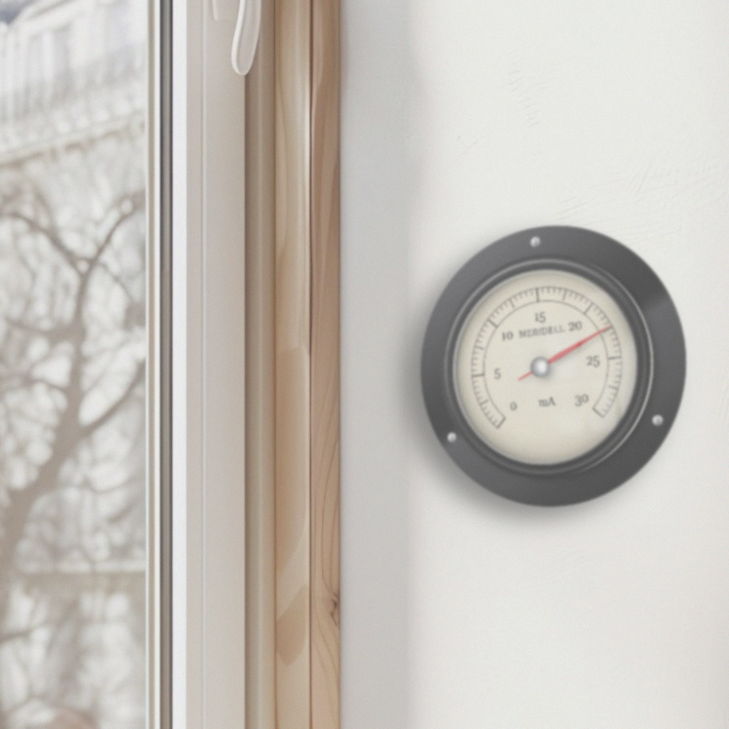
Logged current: 22.5 mA
